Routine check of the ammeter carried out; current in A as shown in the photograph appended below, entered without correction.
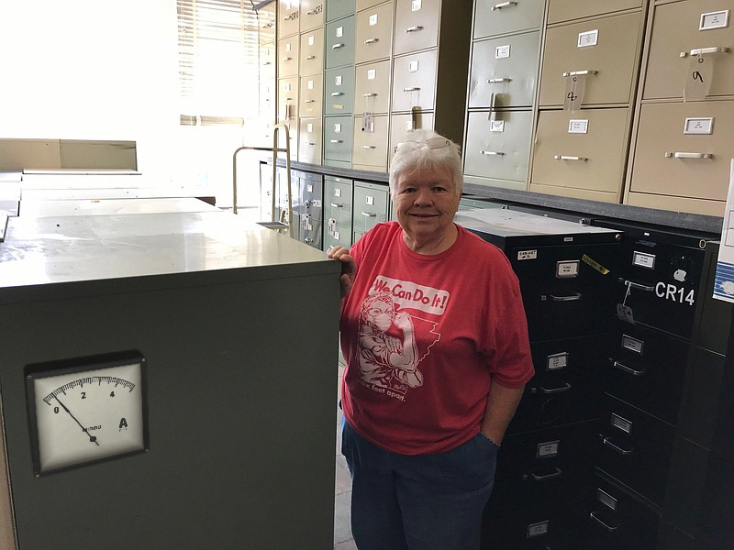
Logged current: 0.5 A
